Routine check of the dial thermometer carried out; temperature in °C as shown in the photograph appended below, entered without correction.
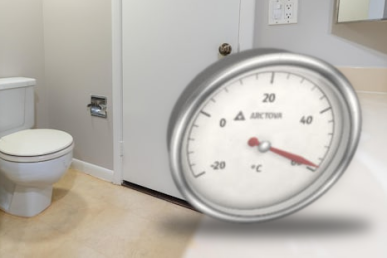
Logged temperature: 58 °C
